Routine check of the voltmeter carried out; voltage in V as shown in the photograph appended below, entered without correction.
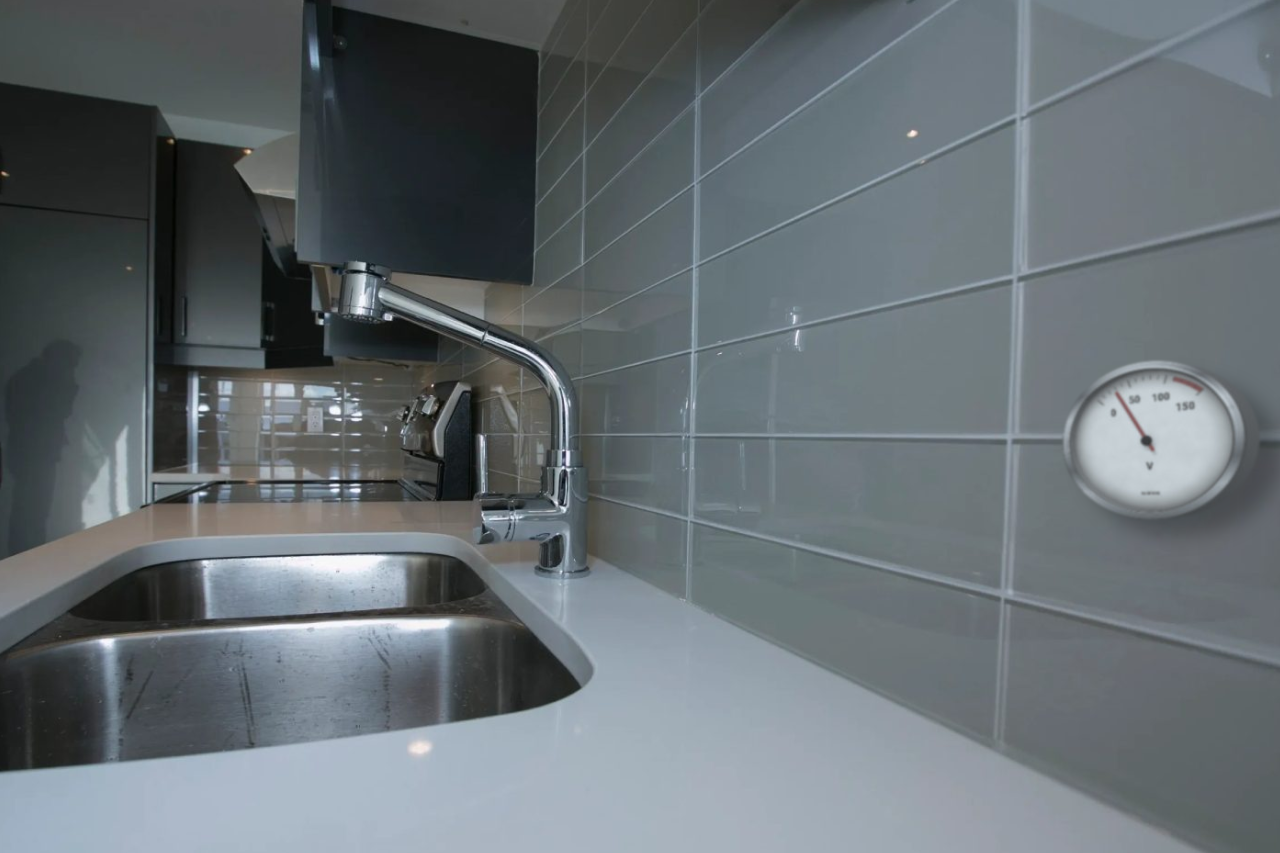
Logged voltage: 30 V
